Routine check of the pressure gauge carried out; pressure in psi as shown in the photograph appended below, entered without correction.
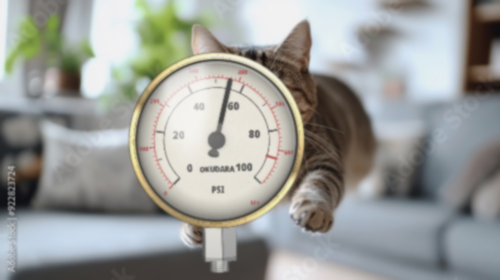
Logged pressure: 55 psi
